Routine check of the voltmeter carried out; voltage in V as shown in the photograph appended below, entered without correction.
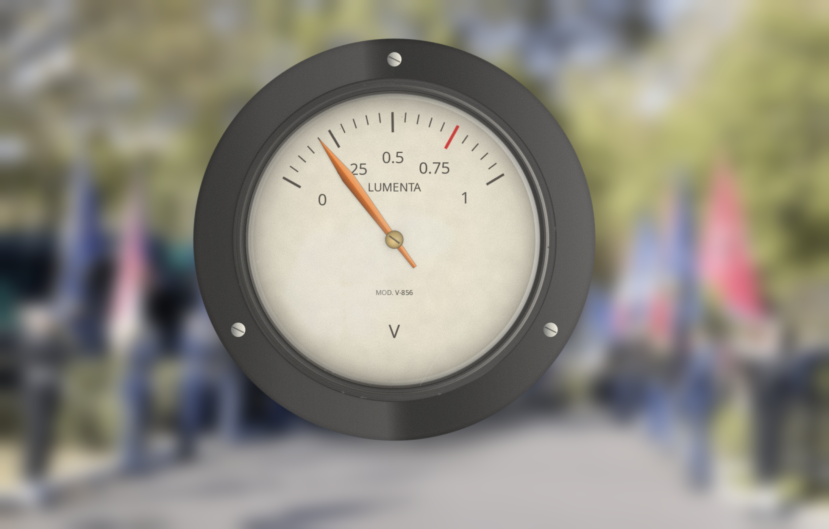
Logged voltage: 0.2 V
